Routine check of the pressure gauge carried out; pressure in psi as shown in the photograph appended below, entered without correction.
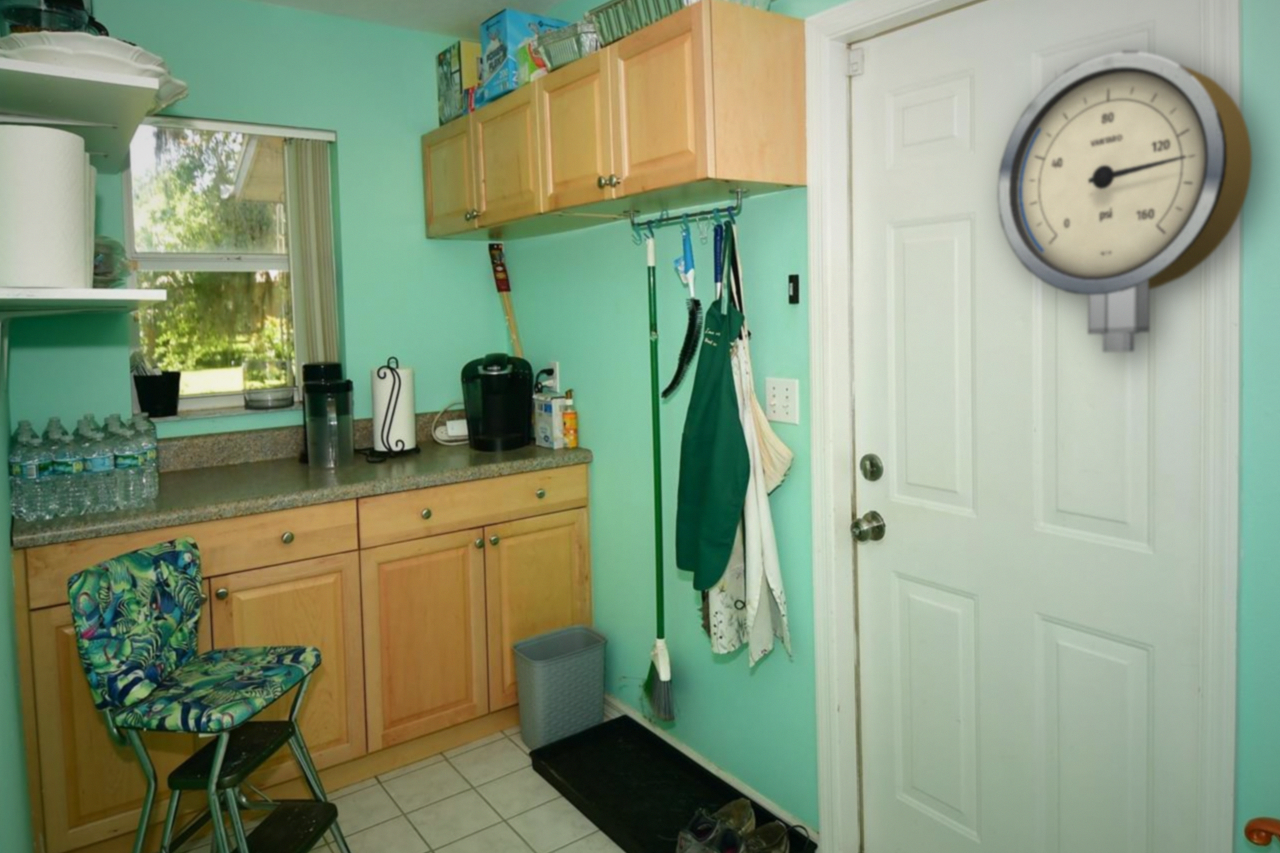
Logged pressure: 130 psi
